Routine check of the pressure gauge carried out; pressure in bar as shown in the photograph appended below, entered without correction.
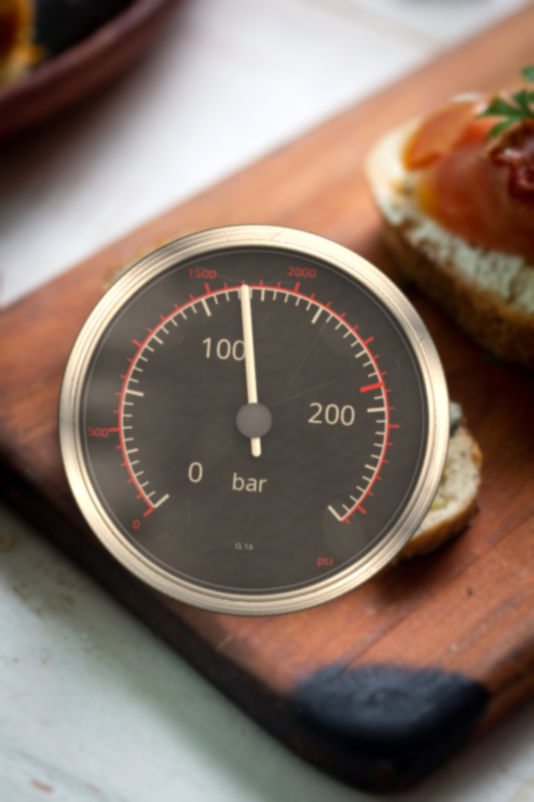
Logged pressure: 117.5 bar
